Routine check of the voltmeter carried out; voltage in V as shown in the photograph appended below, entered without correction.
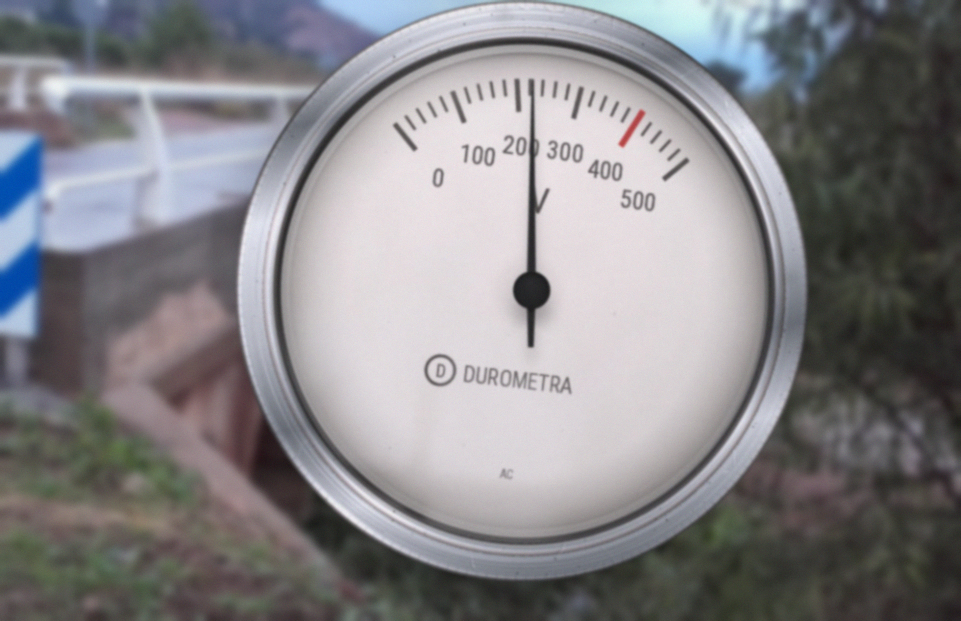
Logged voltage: 220 V
